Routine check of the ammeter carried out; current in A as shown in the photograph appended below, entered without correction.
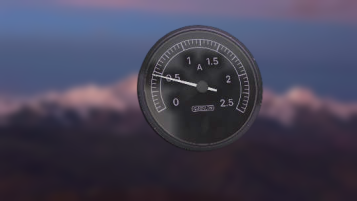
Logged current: 0.45 A
